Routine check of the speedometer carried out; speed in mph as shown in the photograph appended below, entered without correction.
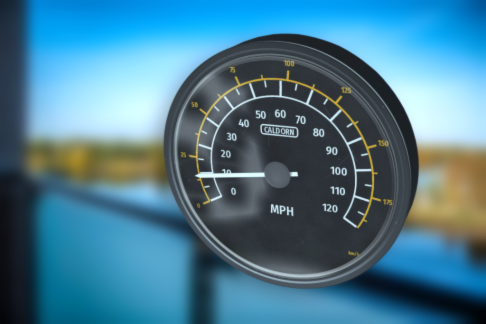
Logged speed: 10 mph
